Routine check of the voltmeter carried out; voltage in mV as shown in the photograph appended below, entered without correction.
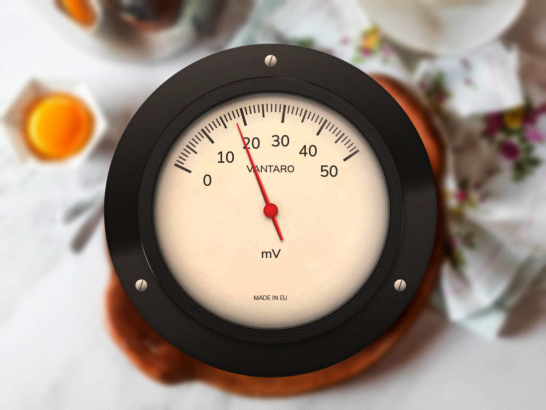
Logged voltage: 18 mV
